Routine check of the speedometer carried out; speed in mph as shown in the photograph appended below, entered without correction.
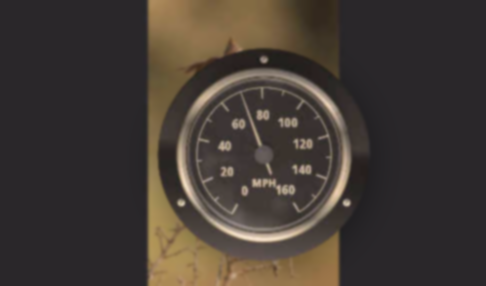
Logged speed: 70 mph
